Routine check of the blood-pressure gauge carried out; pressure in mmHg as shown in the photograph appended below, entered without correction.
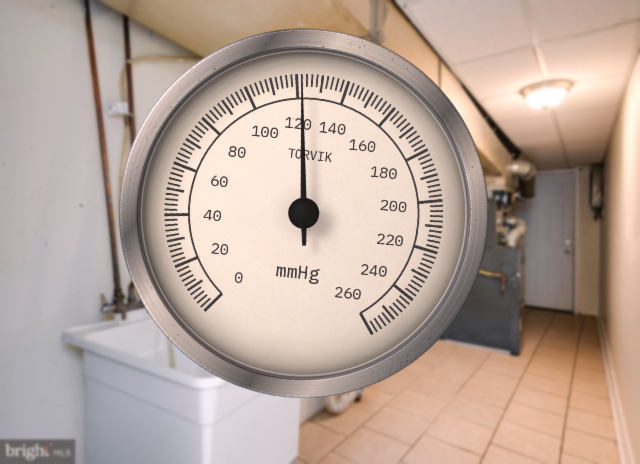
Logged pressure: 122 mmHg
